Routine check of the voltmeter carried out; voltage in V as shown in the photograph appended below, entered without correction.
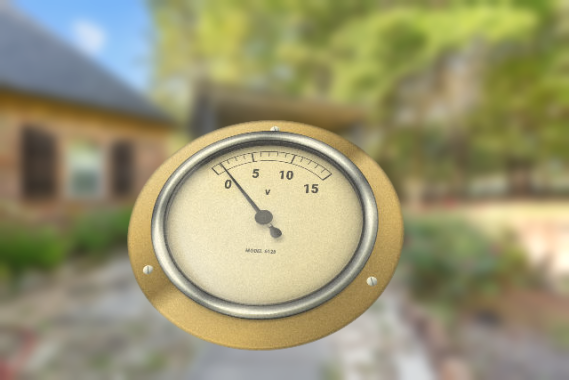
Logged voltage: 1 V
